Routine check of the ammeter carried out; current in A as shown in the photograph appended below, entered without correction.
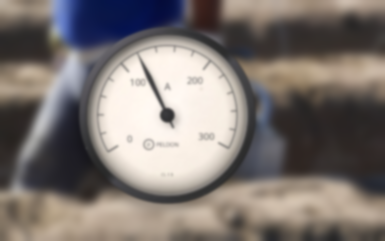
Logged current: 120 A
